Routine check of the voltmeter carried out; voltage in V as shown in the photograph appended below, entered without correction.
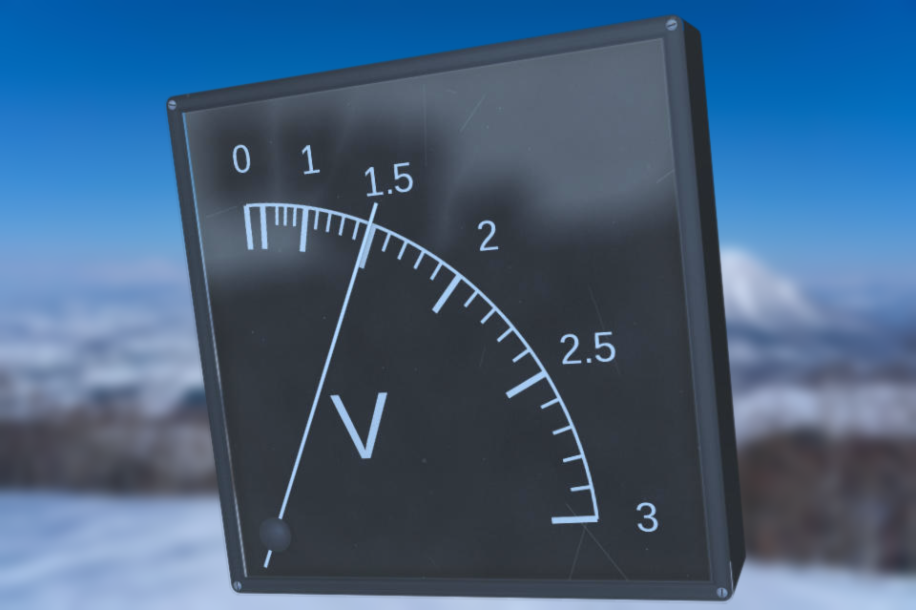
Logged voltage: 1.5 V
